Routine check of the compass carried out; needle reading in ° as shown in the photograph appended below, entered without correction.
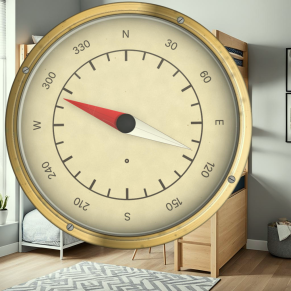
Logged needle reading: 292.5 °
